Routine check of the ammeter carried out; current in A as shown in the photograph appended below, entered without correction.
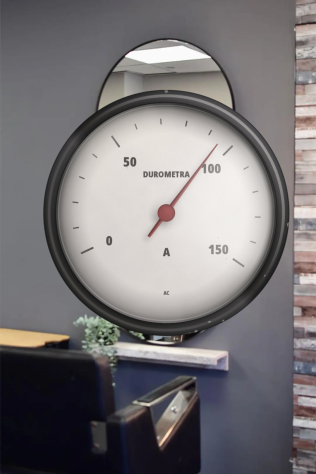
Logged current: 95 A
